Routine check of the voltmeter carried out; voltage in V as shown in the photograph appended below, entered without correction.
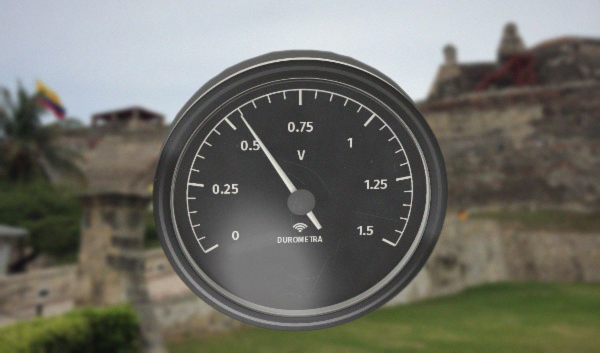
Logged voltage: 0.55 V
